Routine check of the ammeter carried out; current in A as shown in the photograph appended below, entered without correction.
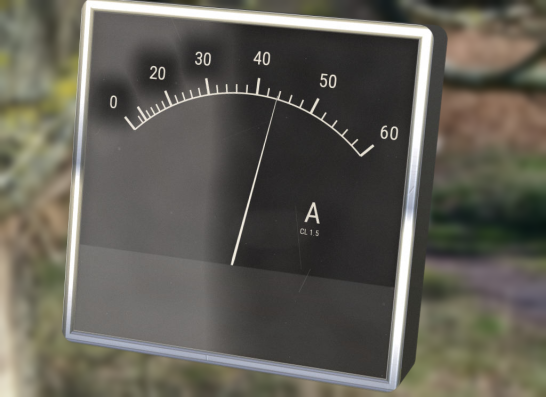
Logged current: 44 A
